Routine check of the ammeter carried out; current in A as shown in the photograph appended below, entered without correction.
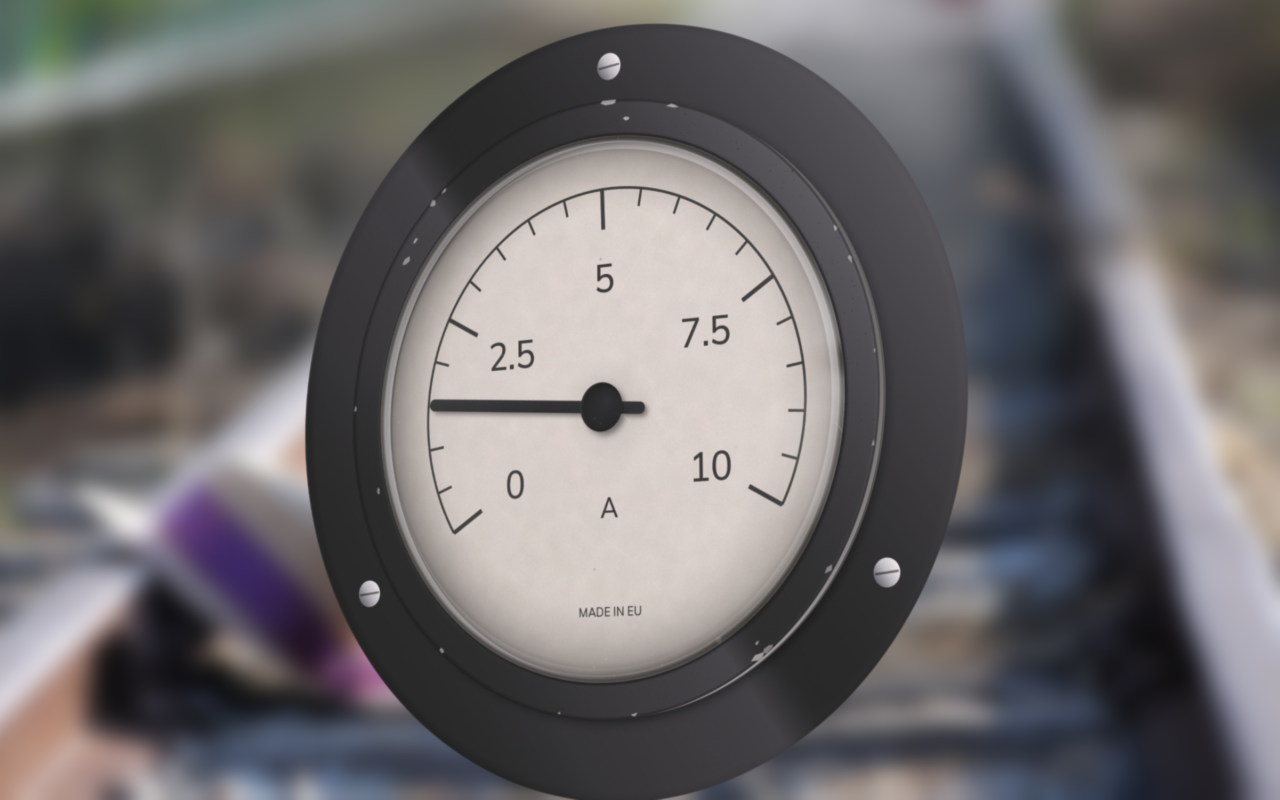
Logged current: 1.5 A
